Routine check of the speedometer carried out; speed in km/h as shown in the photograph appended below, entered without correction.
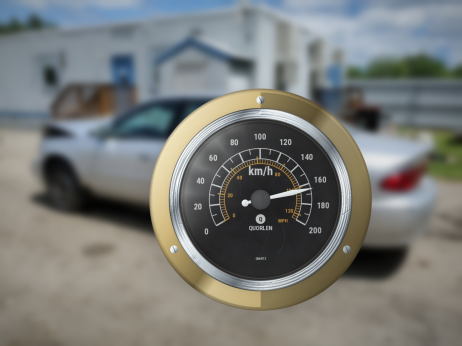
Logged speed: 165 km/h
